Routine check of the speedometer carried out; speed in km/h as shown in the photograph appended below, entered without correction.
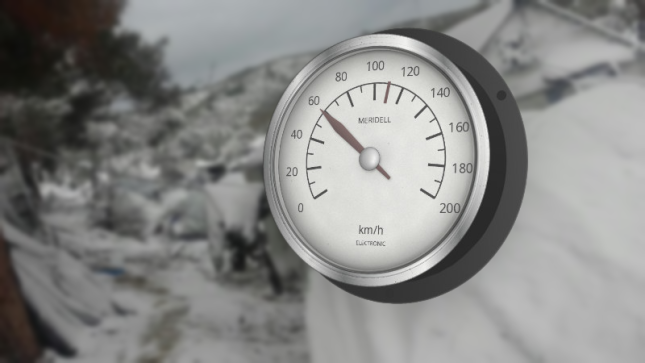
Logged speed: 60 km/h
